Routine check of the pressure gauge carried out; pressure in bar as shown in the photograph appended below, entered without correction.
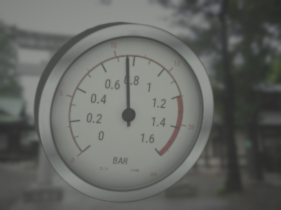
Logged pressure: 0.75 bar
